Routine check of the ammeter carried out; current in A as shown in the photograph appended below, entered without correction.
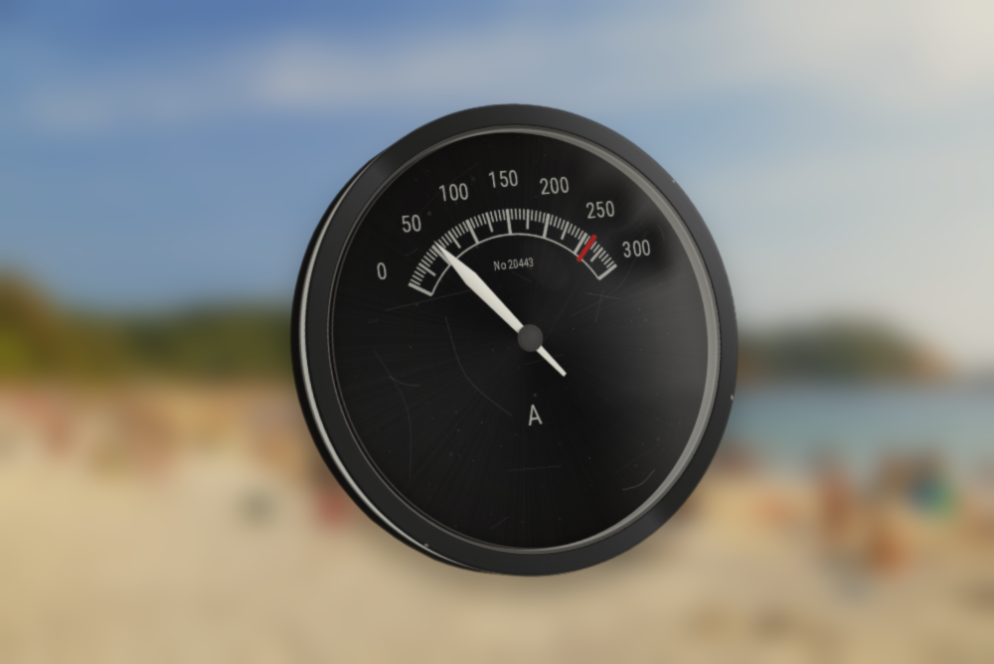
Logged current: 50 A
